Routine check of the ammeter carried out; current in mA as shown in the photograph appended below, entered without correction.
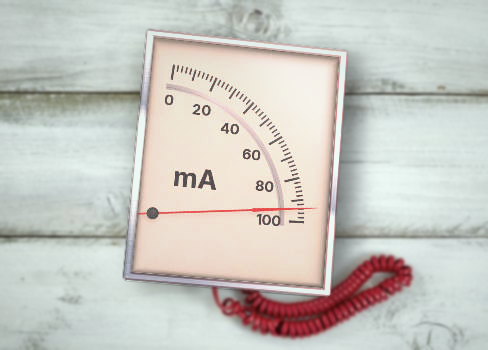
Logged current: 94 mA
